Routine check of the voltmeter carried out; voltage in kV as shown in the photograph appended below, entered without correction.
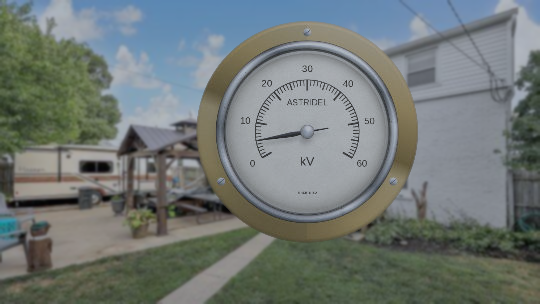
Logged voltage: 5 kV
